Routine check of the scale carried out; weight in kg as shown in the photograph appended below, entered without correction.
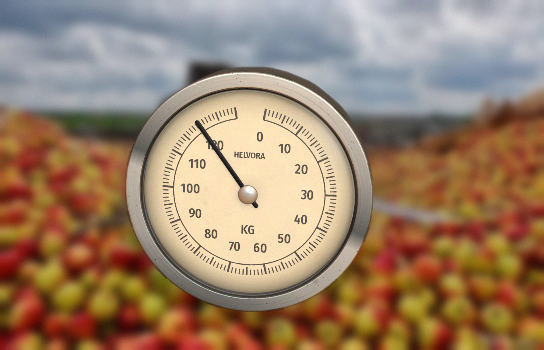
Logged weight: 120 kg
